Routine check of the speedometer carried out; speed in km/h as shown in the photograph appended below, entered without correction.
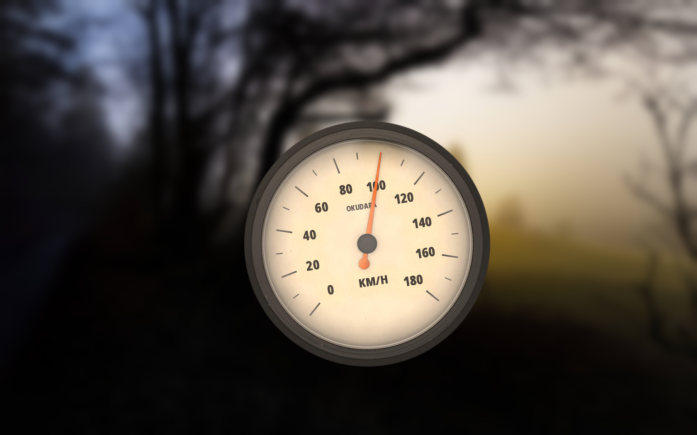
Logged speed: 100 km/h
